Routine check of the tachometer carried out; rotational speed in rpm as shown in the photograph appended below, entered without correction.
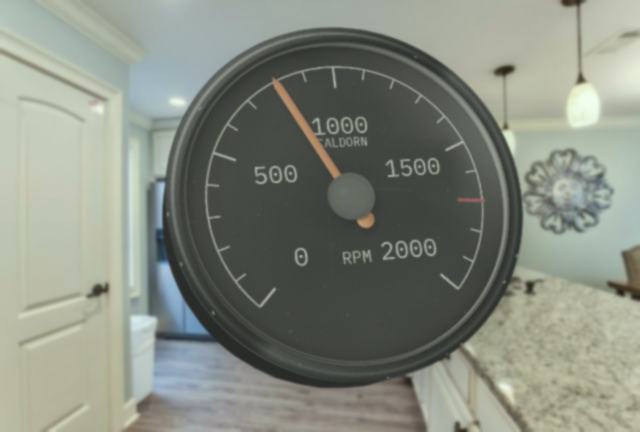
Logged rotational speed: 800 rpm
